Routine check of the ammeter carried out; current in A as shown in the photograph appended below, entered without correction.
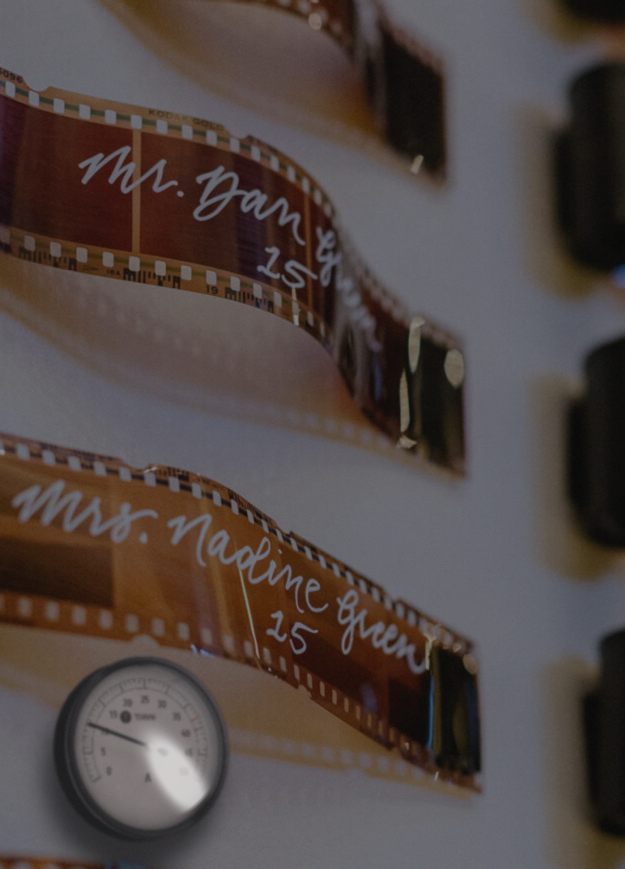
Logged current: 10 A
